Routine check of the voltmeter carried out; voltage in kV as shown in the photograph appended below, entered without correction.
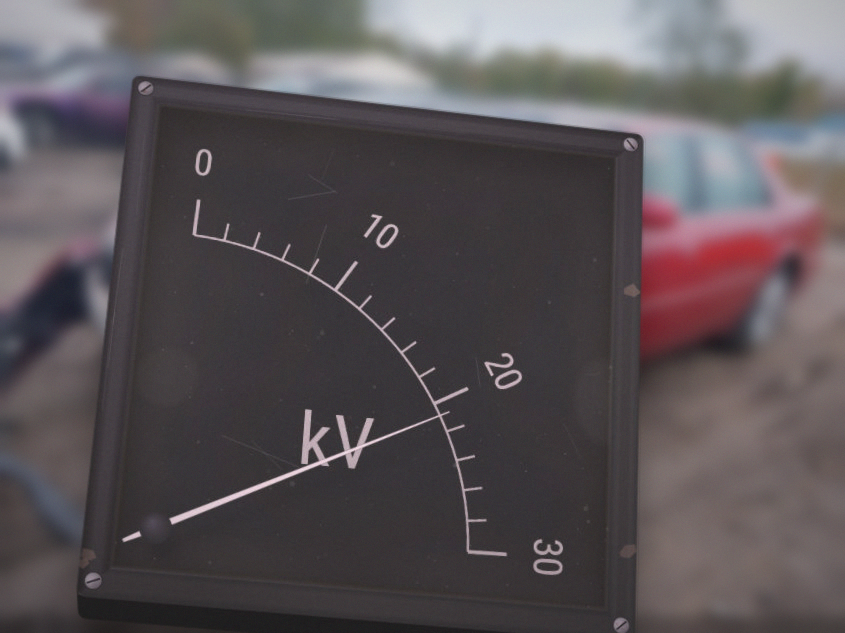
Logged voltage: 21 kV
